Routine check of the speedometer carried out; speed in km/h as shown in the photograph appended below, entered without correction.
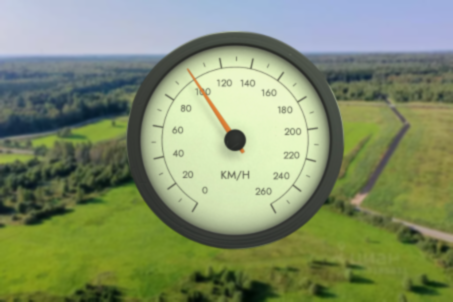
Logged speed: 100 km/h
